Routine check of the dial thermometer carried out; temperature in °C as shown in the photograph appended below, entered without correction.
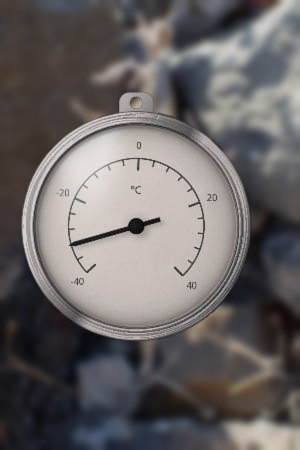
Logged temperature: -32 °C
